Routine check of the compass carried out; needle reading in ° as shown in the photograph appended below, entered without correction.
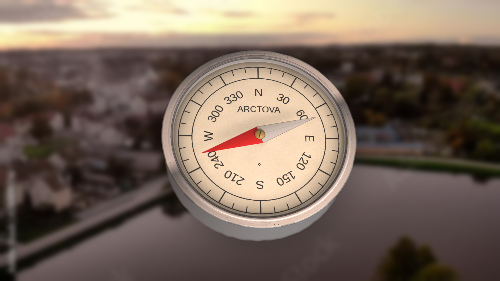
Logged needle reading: 250 °
